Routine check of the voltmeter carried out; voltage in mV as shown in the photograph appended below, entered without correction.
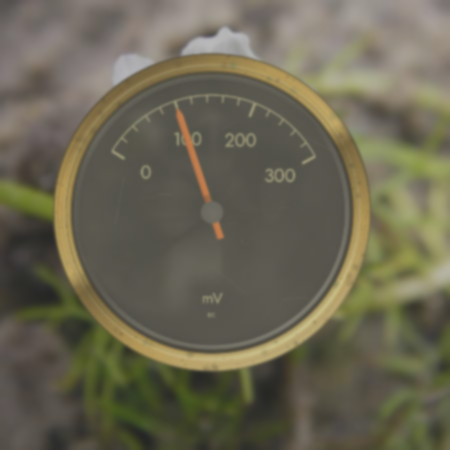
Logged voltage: 100 mV
